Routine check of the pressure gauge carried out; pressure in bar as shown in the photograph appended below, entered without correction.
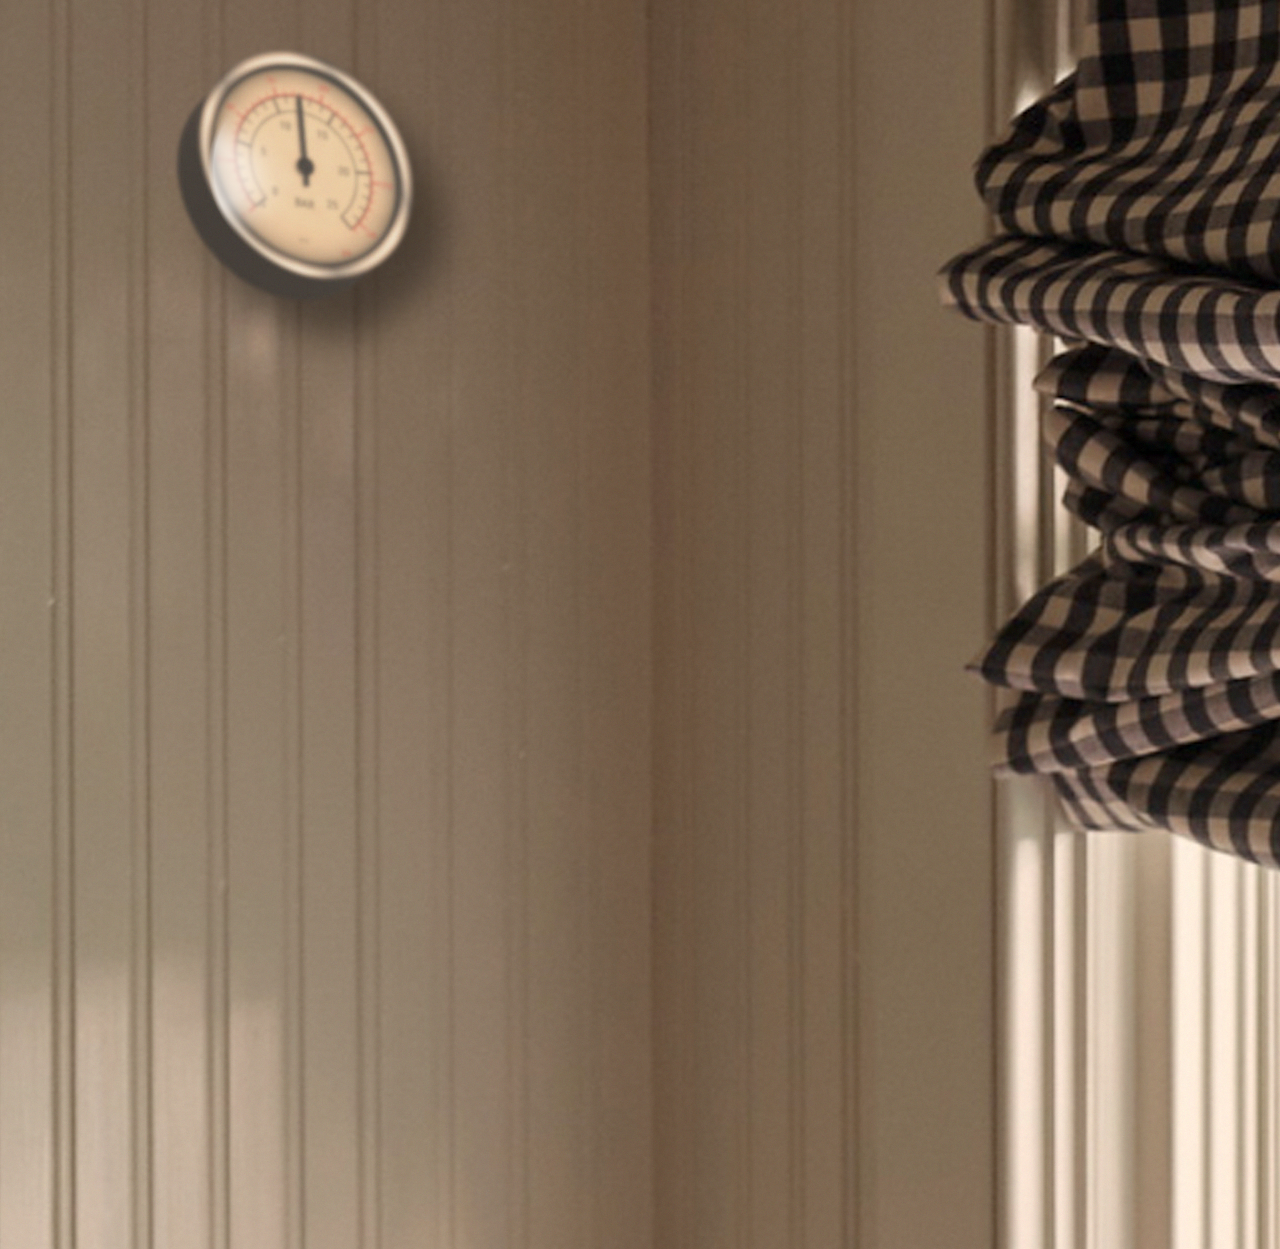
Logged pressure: 12 bar
